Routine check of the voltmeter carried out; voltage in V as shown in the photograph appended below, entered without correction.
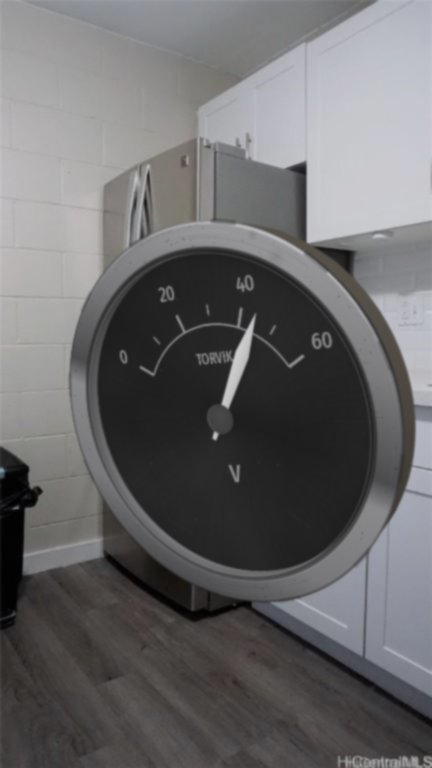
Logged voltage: 45 V
